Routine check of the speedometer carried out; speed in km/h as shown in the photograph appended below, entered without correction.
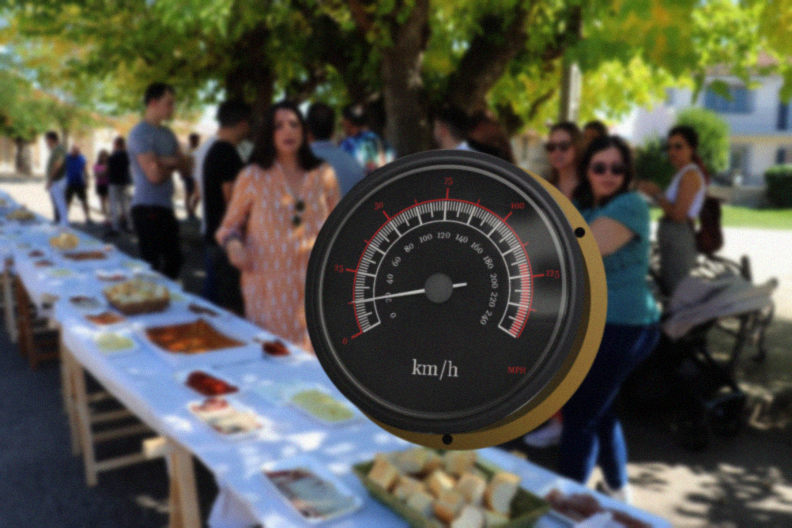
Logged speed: 20 km/h
